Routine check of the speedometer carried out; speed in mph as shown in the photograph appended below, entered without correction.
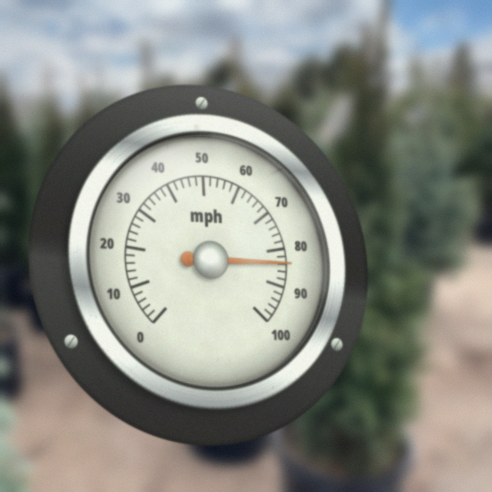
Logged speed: 84 mph
